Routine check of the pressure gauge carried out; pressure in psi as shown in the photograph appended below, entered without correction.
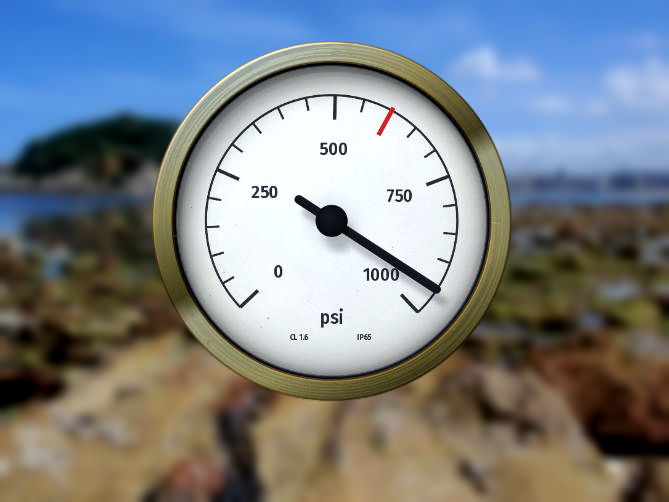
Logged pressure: 950 psi
